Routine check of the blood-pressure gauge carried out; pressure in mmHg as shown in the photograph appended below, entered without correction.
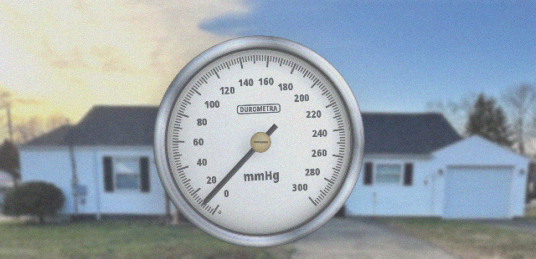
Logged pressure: 10 mmHg
